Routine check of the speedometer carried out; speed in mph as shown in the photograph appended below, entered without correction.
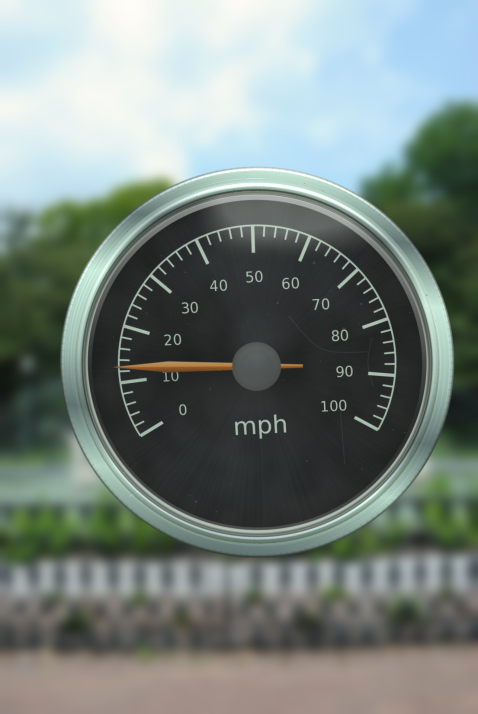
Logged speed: 13 mph
